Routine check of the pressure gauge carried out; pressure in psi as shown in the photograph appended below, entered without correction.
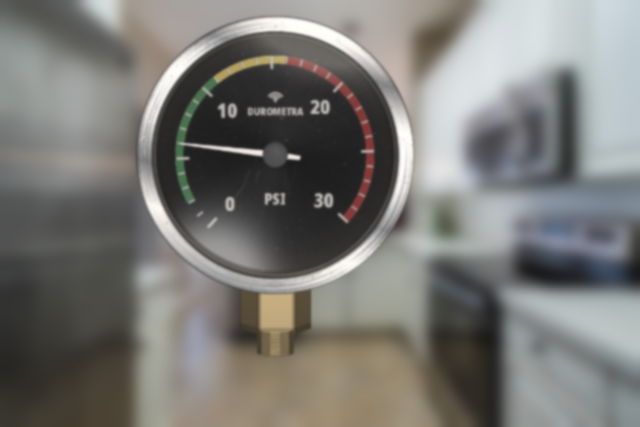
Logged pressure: 6 psi
